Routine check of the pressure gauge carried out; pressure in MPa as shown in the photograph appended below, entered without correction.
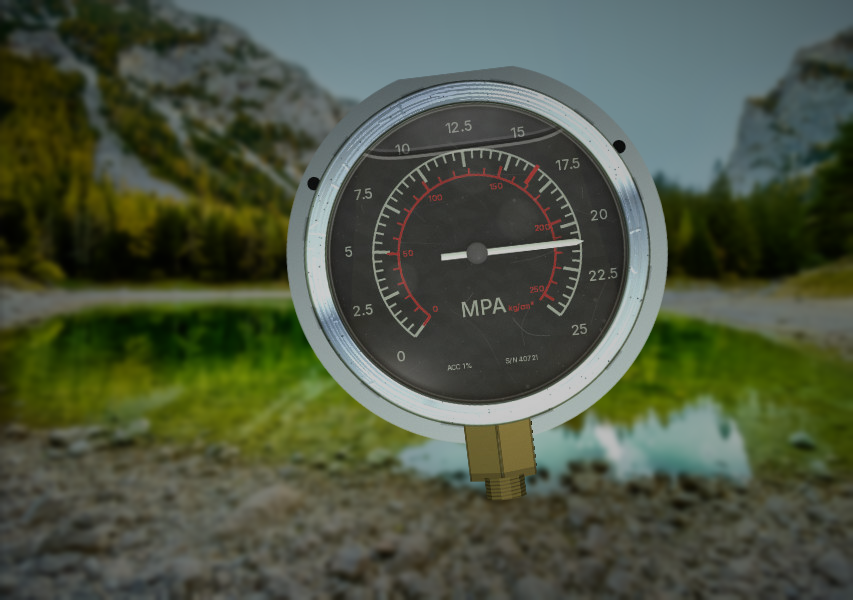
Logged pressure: 21 MPa
